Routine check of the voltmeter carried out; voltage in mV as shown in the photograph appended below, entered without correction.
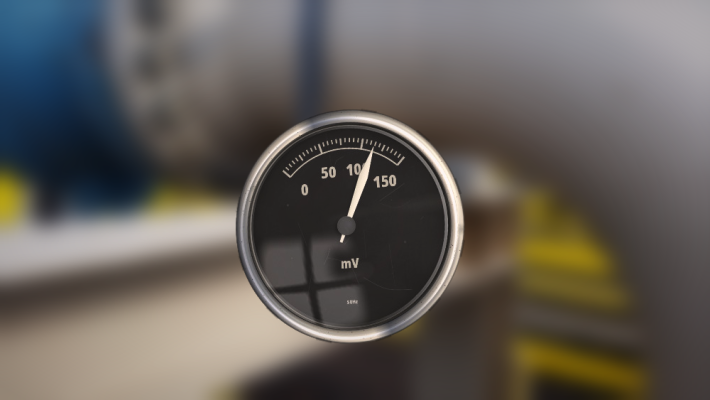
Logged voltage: 115 mV
